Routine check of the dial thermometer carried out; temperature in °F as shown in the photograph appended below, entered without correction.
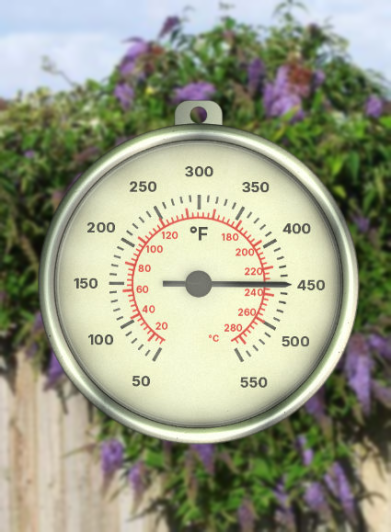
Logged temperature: 450 °F
